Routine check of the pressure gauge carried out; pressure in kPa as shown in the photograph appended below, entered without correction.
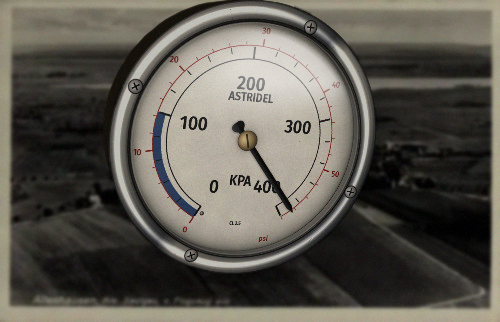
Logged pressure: 390 kPa
